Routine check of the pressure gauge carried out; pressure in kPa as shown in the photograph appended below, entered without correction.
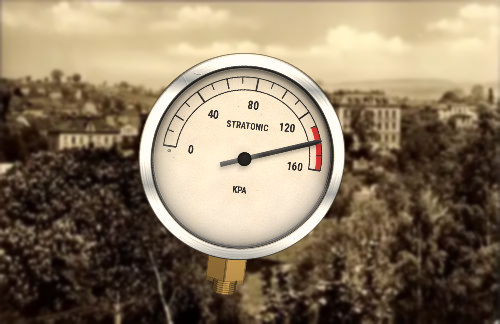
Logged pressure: 140 kPa
